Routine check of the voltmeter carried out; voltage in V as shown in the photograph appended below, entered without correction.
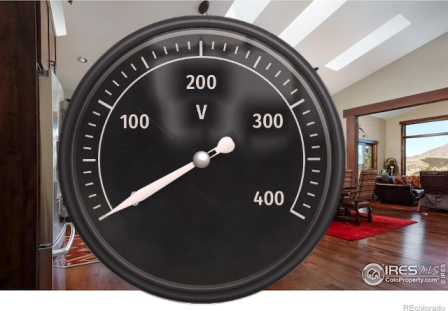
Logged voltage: 0 V
